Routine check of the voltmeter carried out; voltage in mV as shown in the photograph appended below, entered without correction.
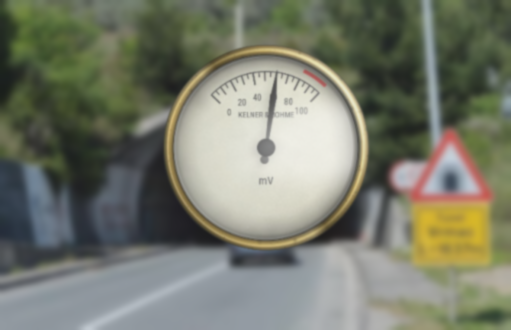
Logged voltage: 60 mV
